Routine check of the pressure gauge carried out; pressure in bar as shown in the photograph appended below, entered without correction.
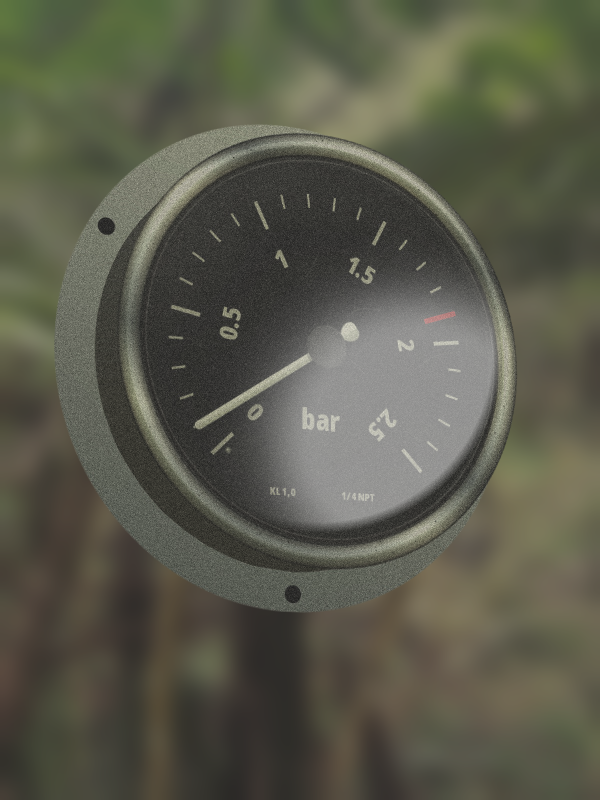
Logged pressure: 0.1 bar
